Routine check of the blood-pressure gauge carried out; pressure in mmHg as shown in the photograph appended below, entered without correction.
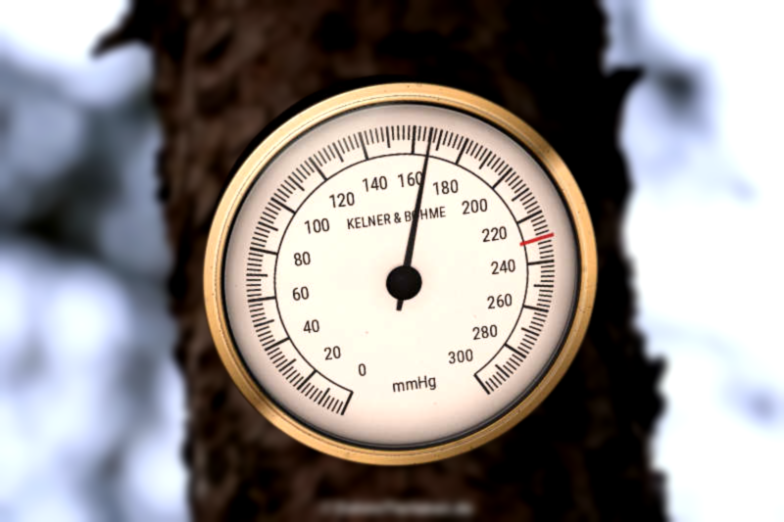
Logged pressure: 166 mmHg
